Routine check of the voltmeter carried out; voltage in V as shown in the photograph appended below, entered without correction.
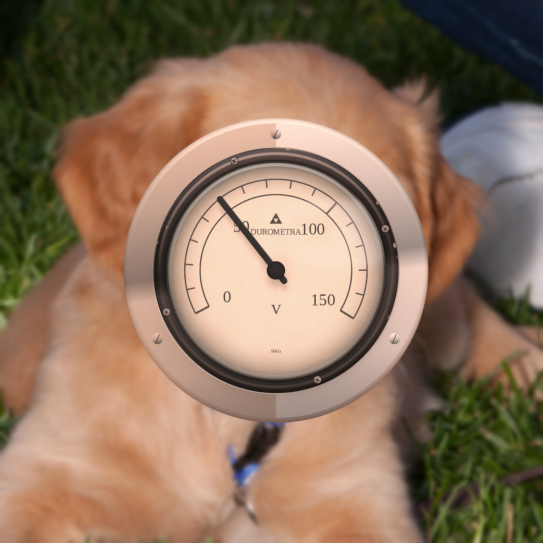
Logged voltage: 50 V
